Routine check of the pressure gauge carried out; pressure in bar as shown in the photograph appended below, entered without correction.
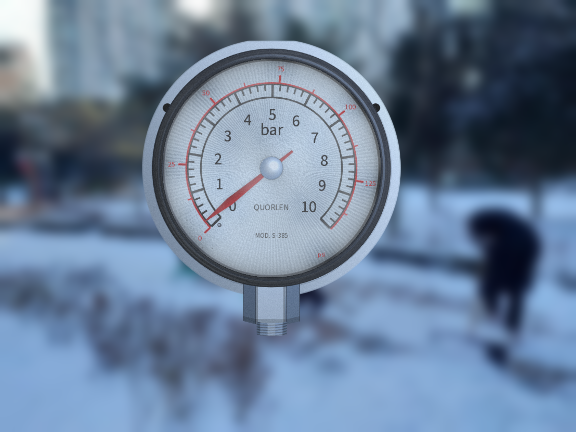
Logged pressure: 0.2 bar
